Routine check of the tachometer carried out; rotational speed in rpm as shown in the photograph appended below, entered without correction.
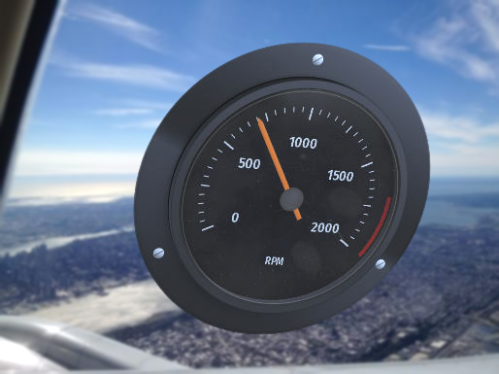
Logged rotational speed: 700 rpm
